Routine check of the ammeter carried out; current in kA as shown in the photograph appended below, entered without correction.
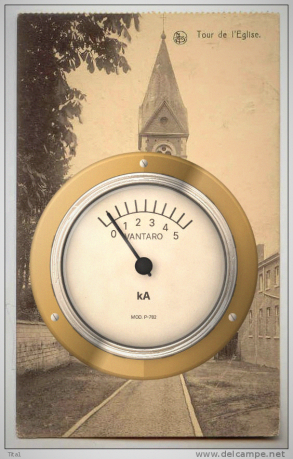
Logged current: 0.5 kA
